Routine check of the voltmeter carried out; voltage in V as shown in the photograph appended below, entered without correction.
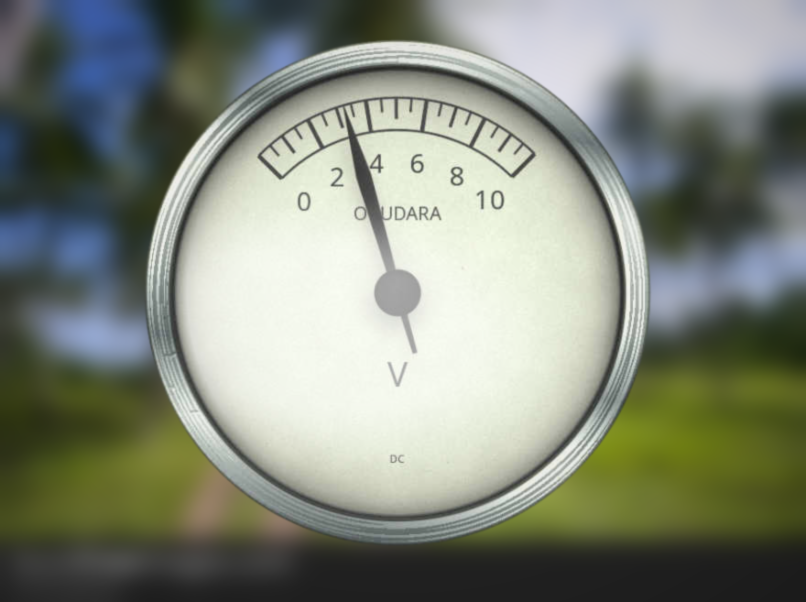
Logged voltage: 3.25 V
